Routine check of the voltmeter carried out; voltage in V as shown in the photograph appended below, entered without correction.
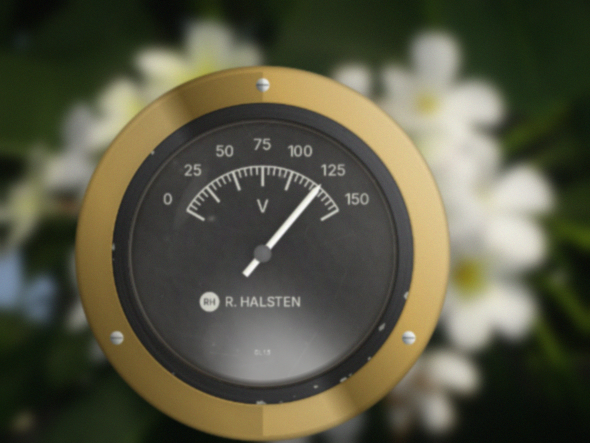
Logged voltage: 125 V
